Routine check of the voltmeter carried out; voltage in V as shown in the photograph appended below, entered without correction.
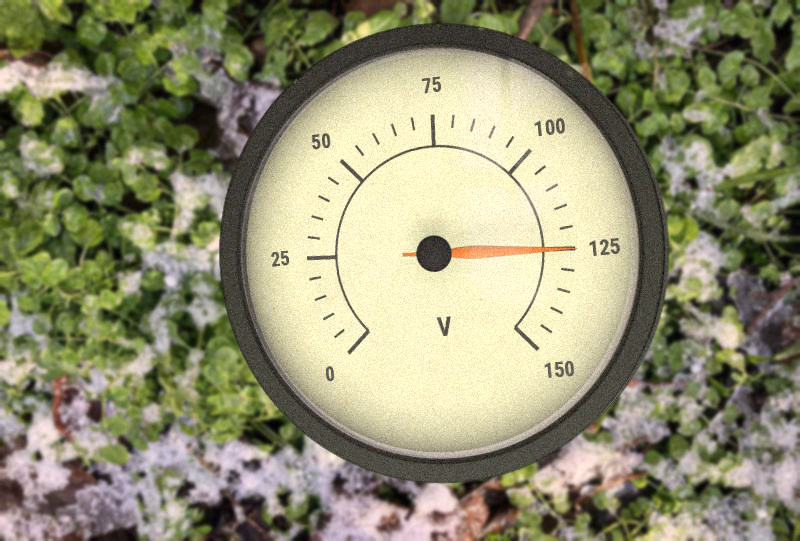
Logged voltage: 125 V
